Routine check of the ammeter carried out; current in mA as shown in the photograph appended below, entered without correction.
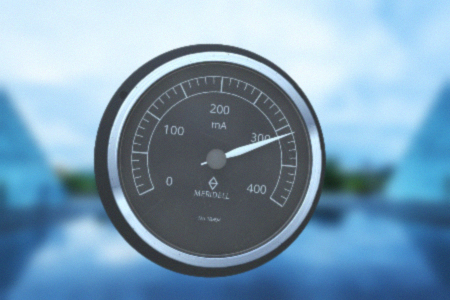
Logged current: 310 mA
